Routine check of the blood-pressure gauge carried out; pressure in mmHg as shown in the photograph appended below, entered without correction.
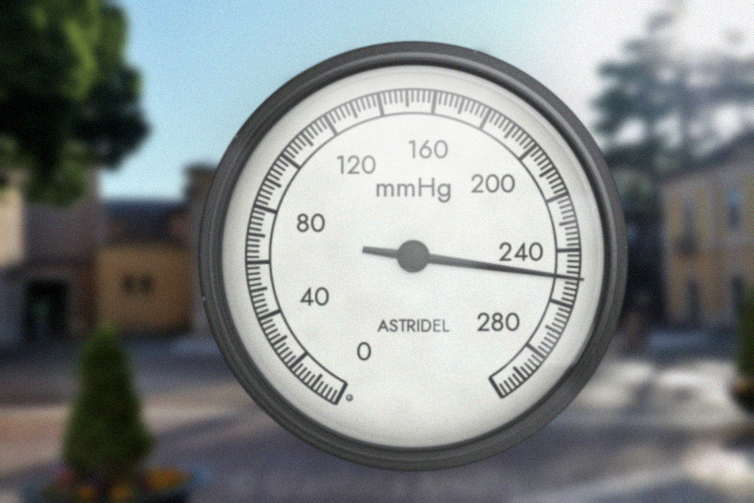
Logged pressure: 250 mmHg
